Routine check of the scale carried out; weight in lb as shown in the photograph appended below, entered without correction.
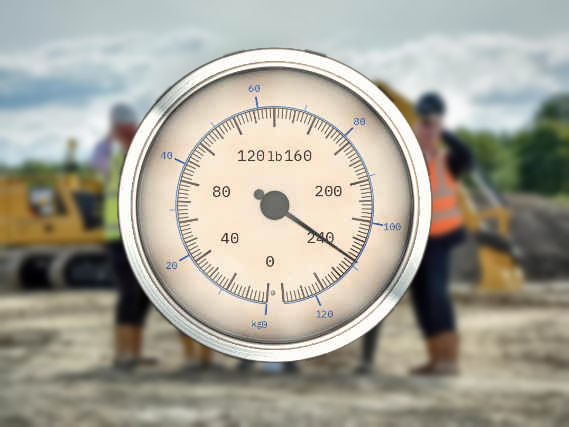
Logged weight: 240 lb
